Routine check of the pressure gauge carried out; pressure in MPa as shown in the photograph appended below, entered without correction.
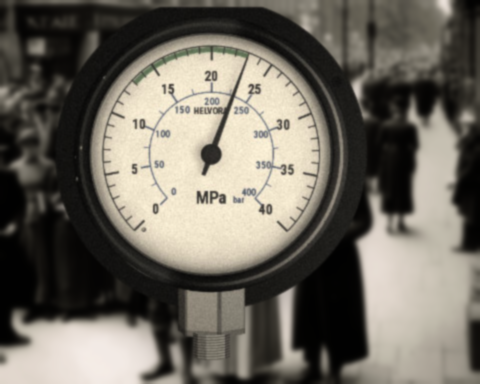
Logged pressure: 23 MPa
